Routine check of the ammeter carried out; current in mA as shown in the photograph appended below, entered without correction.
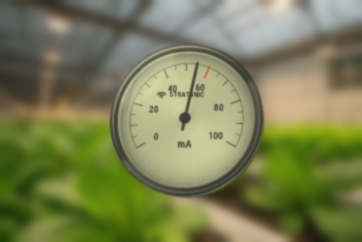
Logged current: 55 mA
